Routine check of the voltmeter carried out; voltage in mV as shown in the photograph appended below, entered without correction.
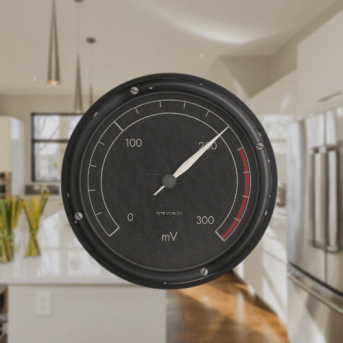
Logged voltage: 200 mV
